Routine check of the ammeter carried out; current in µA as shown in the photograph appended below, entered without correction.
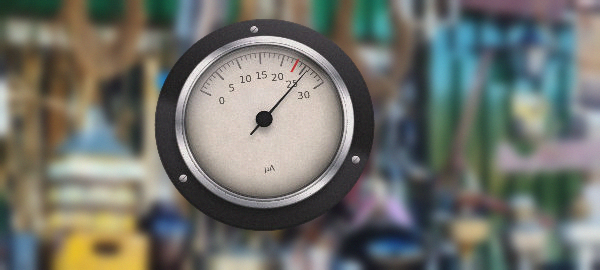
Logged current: 26 µA
